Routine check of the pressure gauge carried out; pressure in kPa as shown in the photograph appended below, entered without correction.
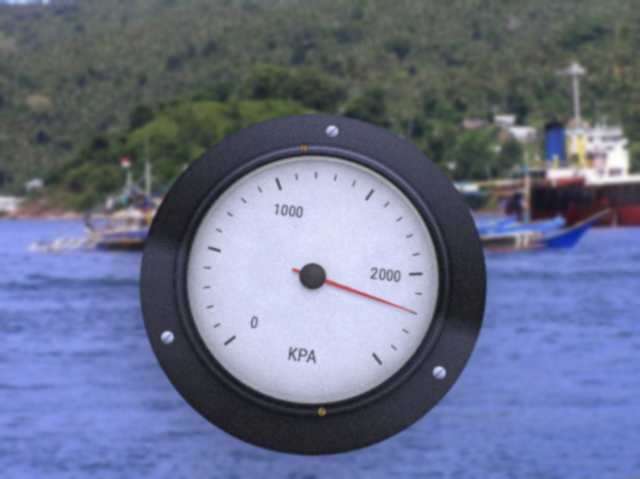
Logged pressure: 2200 kPa
